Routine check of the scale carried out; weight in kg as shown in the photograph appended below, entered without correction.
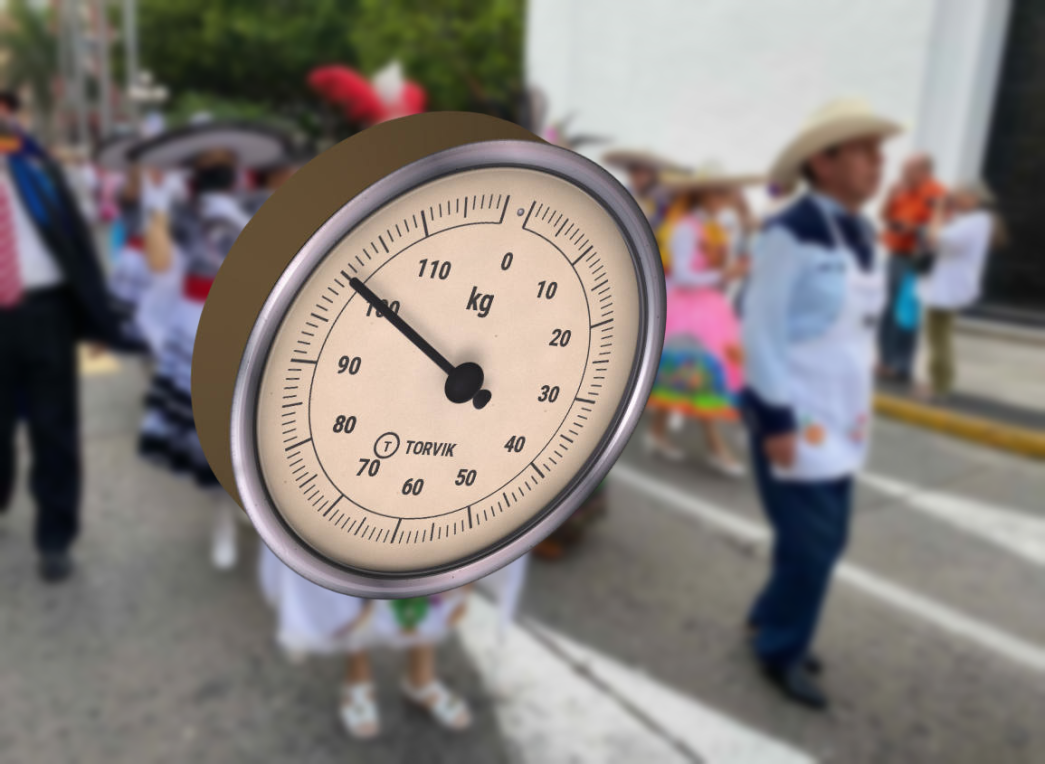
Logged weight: 100 kg
